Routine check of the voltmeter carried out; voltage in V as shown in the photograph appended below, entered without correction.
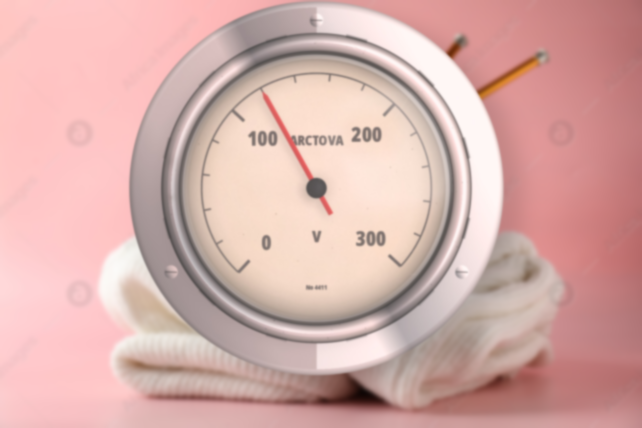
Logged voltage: 120 V
